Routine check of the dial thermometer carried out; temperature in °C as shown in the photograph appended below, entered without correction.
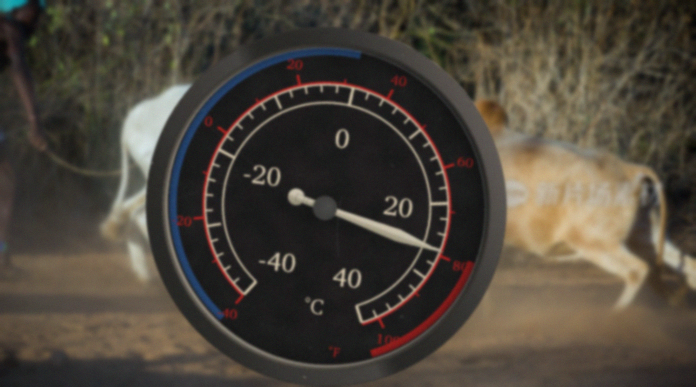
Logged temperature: 26 °C
